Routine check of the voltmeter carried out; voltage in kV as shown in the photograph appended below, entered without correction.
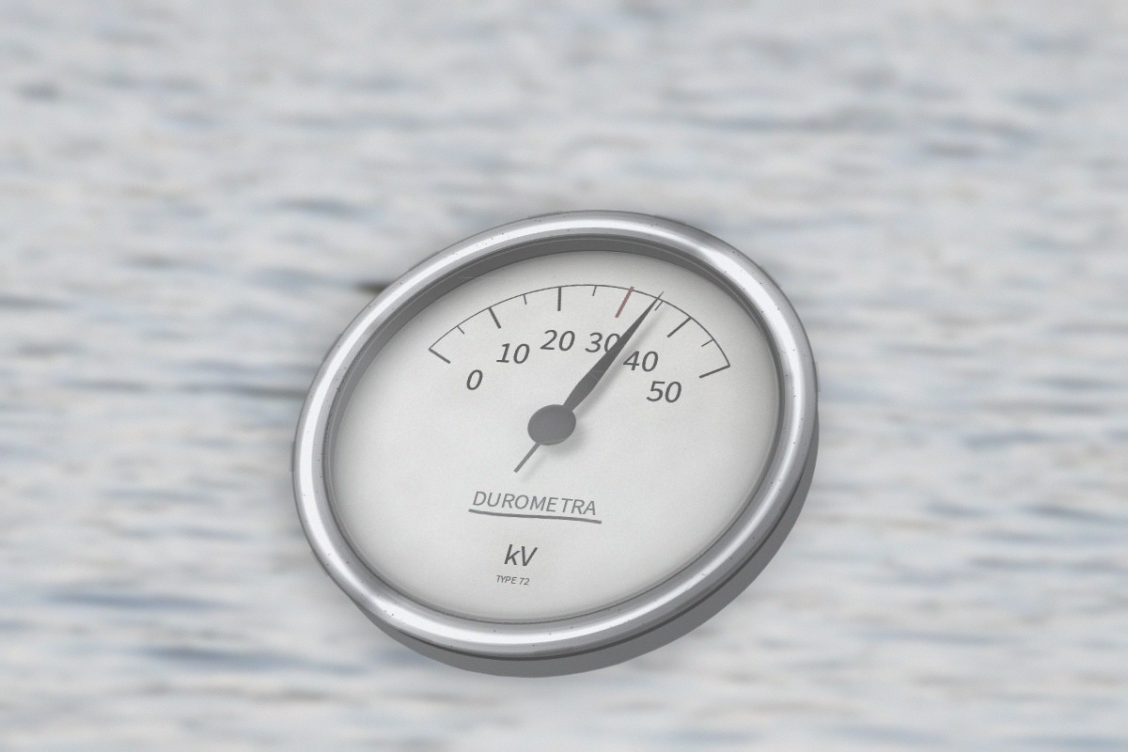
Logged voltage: 35 kV
